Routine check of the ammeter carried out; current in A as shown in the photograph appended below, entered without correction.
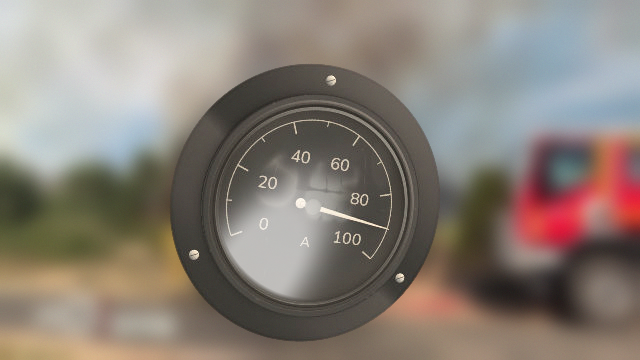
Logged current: 90 A
